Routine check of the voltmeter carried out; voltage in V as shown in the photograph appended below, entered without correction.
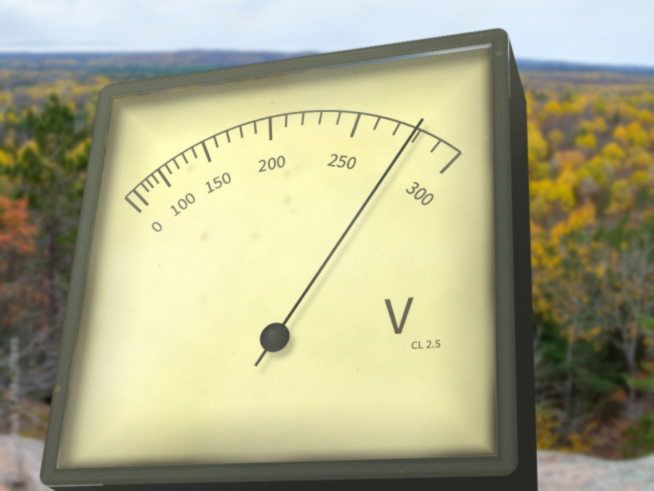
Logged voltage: 280 V
